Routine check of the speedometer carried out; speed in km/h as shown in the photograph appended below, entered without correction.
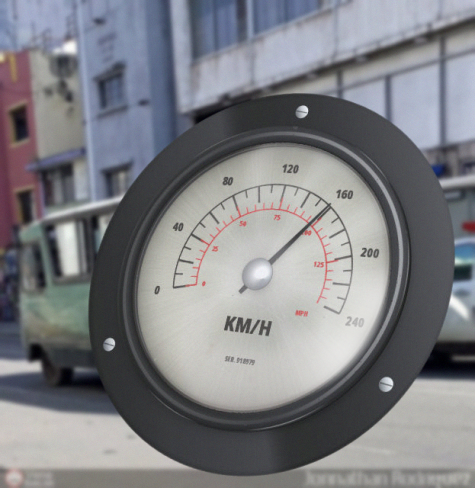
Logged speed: 160 km/h
